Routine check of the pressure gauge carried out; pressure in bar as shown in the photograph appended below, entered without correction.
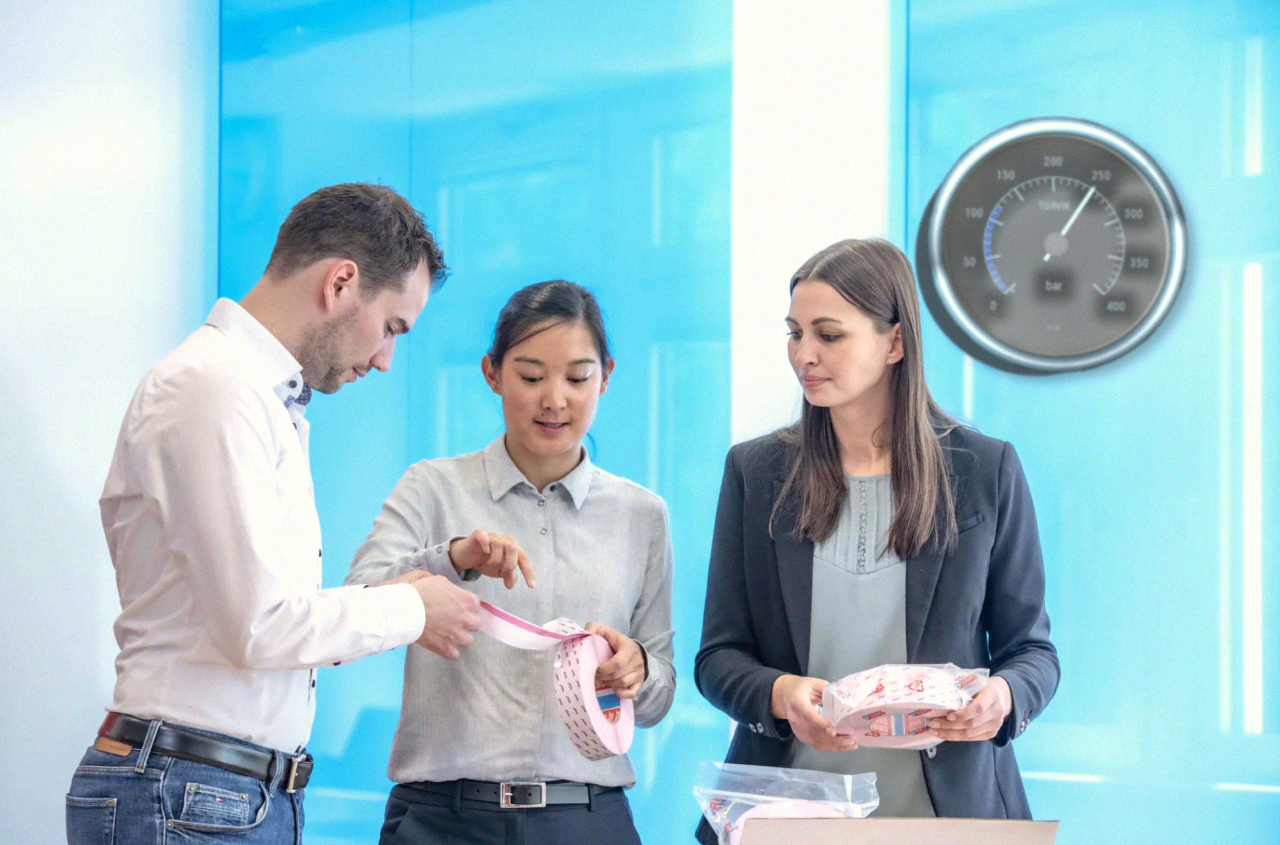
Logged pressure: 250 bar
